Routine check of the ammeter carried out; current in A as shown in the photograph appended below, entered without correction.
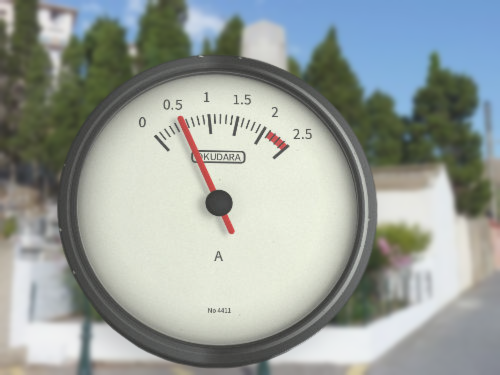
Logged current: 0.5 A
